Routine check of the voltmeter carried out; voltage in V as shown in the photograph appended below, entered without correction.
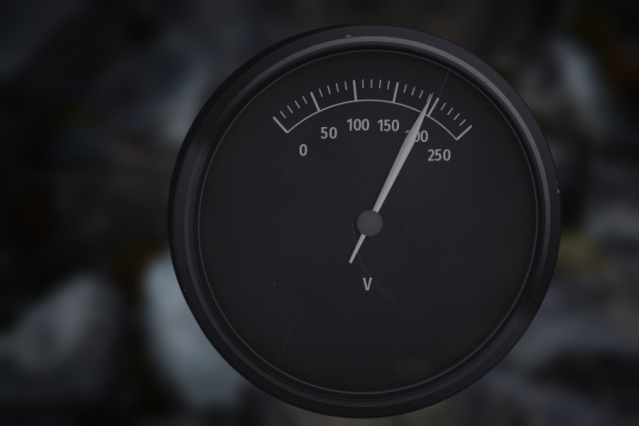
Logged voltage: 190 V
